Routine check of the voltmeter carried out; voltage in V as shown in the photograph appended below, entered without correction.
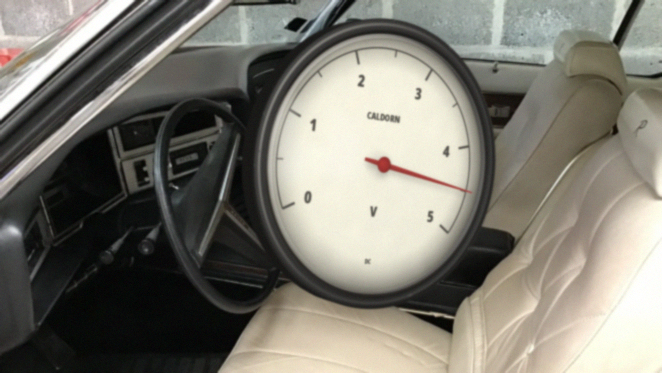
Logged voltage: 4.5 V
